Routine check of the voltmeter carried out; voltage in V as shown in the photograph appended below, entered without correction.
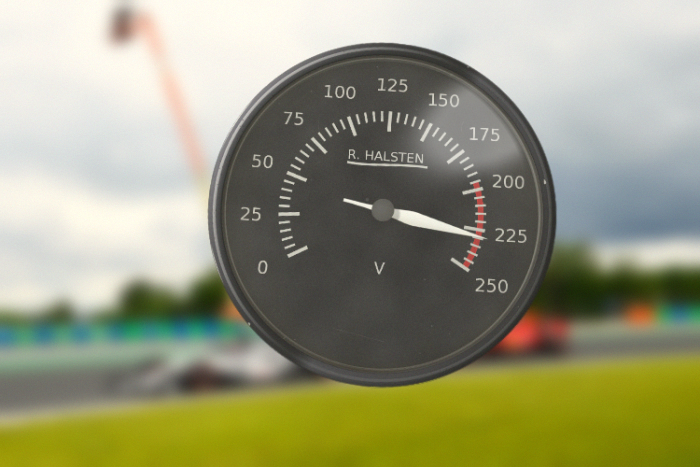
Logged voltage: 230 V
